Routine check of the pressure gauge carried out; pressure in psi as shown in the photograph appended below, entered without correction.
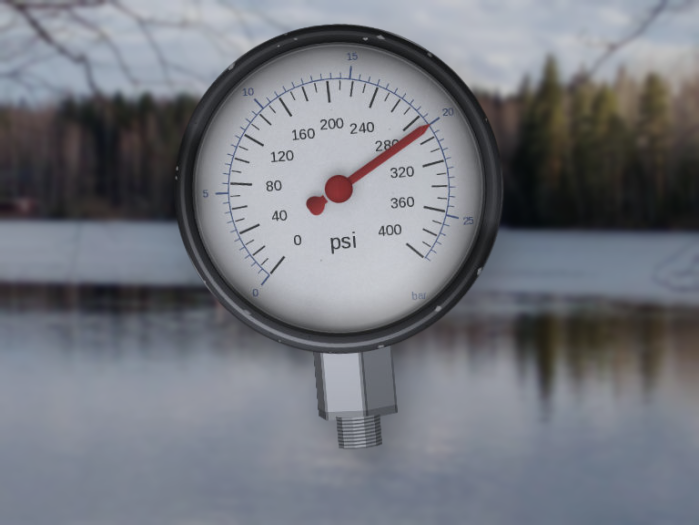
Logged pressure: 290 psi
